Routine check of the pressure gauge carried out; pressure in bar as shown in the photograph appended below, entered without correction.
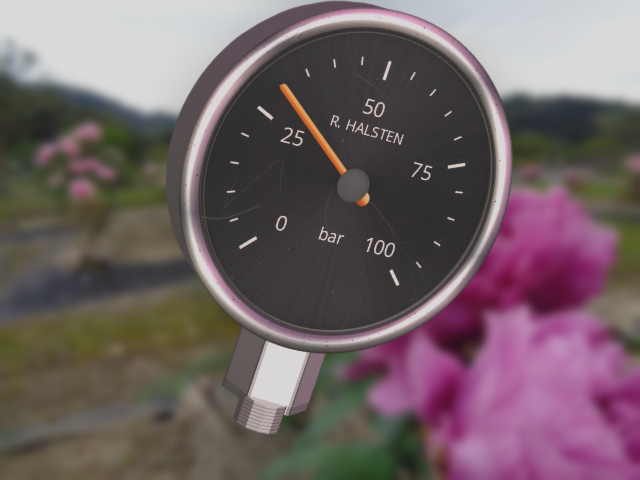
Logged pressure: 30 bar
